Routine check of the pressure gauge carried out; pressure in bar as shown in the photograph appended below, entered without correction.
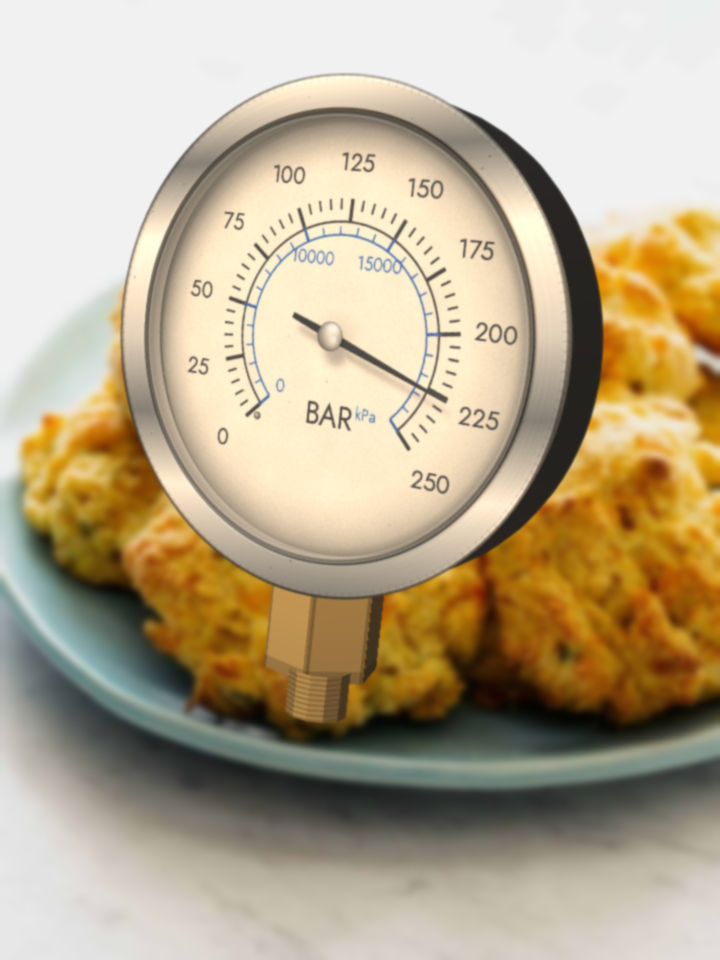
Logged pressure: 225 bar
